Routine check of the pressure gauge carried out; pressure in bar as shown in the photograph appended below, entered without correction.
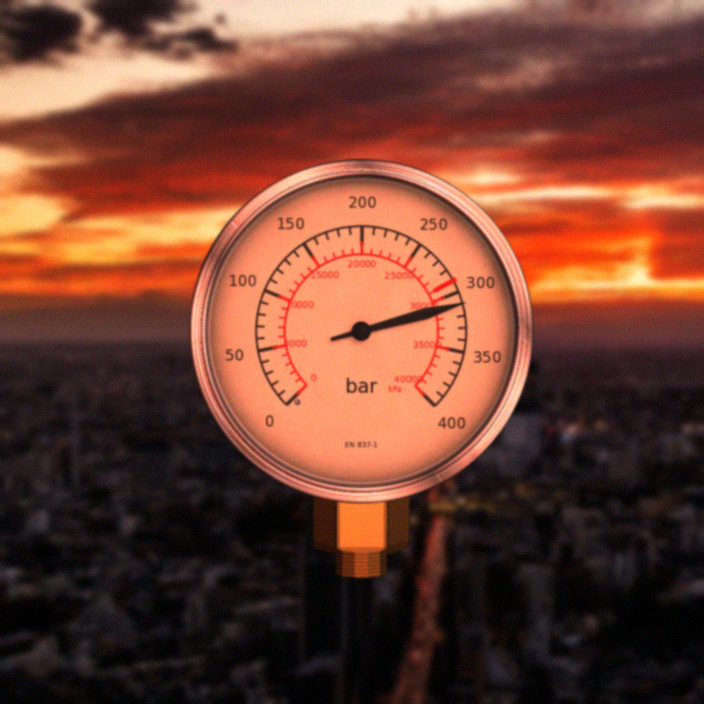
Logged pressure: 310 bar
